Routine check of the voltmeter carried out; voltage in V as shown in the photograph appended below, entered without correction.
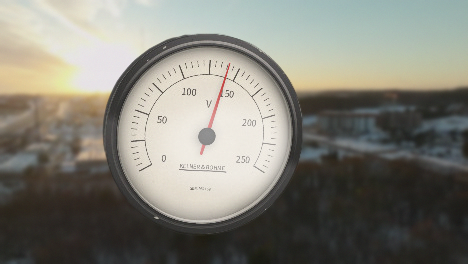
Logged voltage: 140 V
